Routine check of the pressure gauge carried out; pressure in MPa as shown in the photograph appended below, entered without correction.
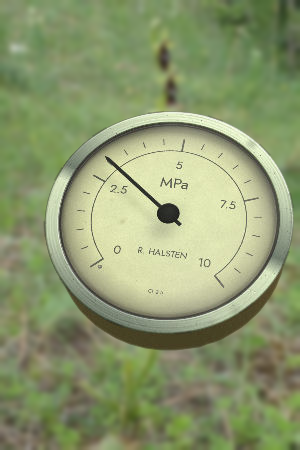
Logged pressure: 3 MPa
